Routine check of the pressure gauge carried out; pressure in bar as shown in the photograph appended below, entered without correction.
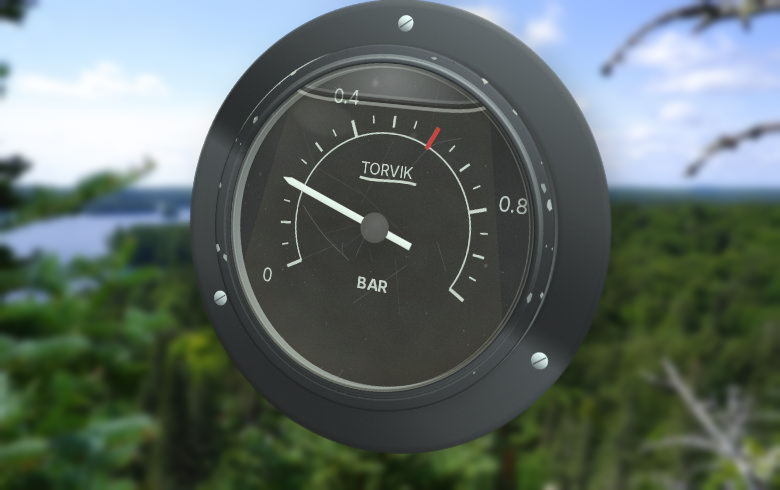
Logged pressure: 0.2 bar
